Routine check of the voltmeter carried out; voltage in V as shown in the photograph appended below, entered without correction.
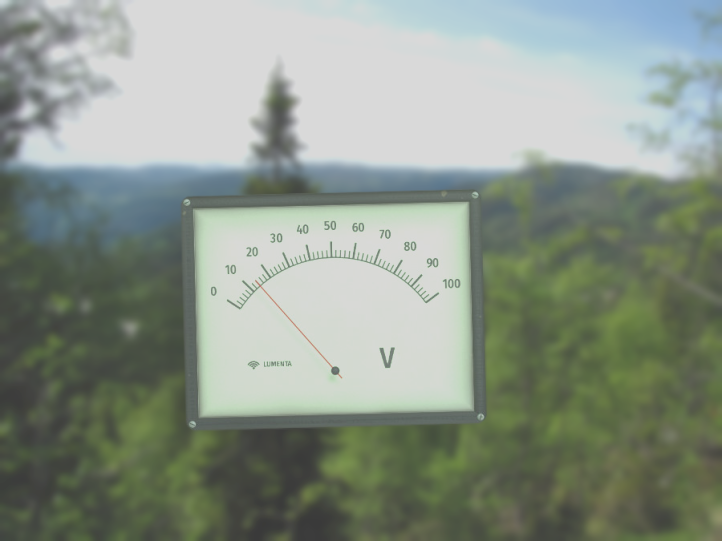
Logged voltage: 14 V
